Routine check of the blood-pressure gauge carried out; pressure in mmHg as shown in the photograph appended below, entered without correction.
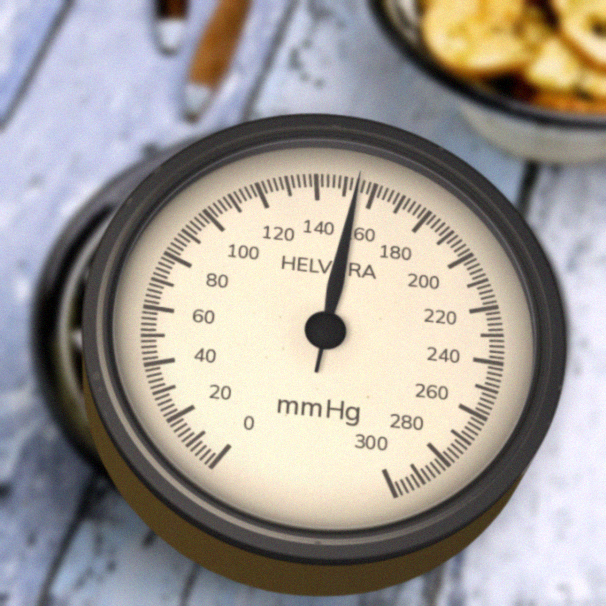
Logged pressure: 154 mmHg
